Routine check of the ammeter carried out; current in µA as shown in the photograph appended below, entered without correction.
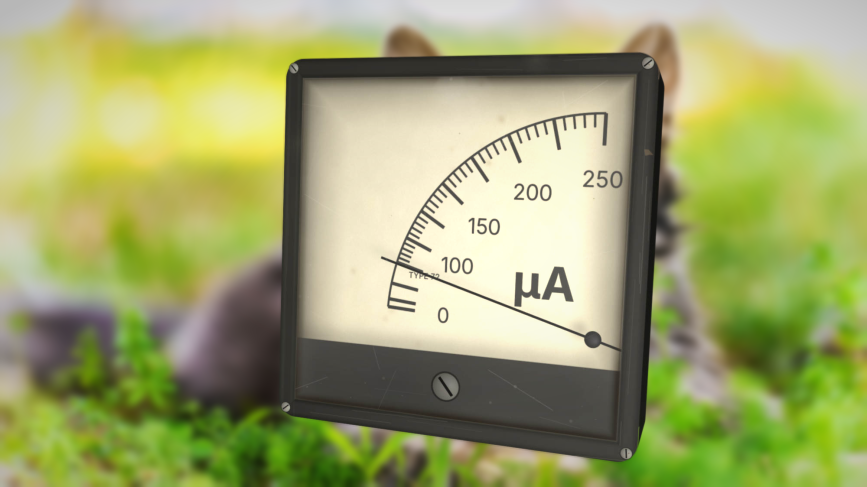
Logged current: 75 µA
